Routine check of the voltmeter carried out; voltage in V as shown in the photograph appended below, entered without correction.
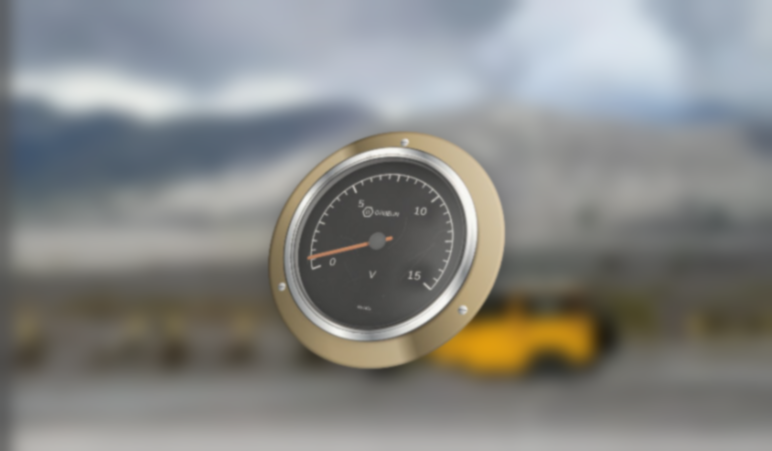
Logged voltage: 0.5 V
